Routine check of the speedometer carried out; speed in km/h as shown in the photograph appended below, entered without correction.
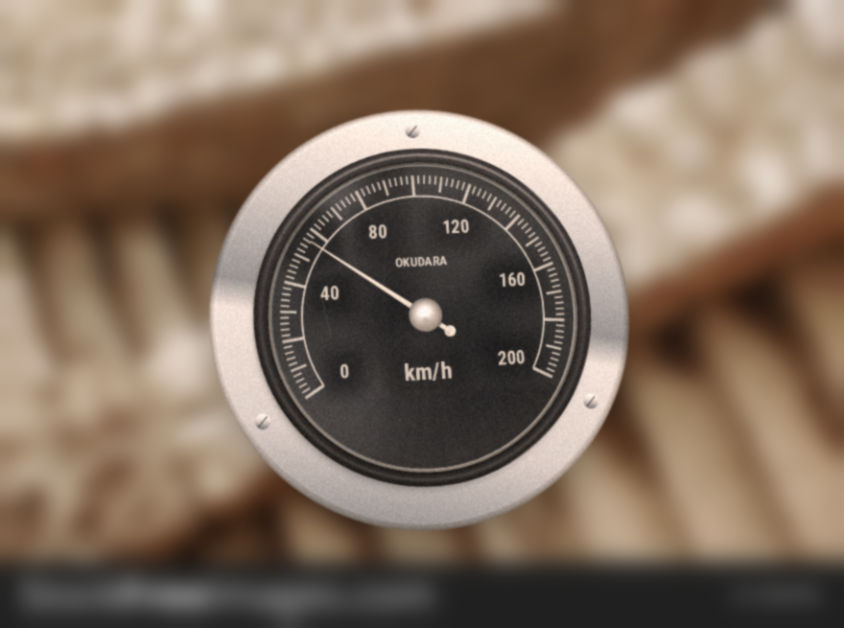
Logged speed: 56 km/h
